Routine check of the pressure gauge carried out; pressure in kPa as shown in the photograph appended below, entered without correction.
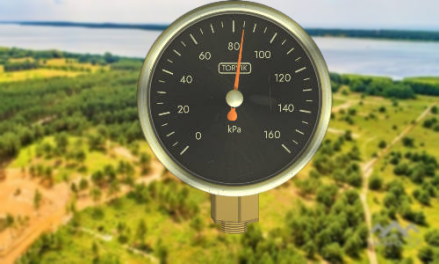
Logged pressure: 85 kPa
